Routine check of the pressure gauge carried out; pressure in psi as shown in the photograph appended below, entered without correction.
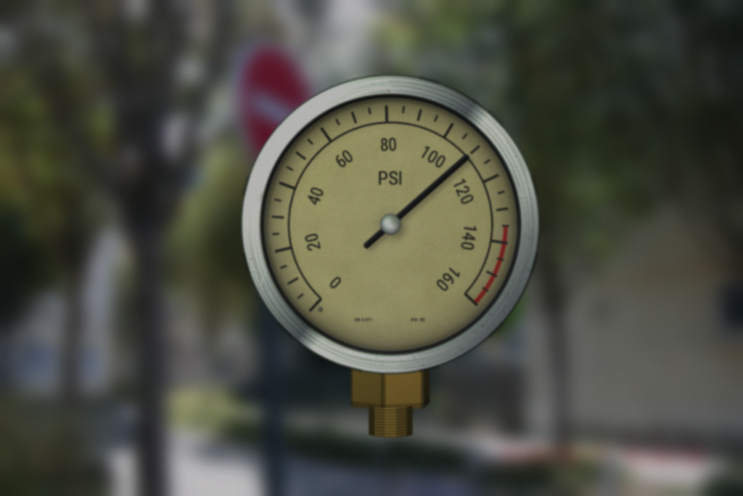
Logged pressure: 110 psi
